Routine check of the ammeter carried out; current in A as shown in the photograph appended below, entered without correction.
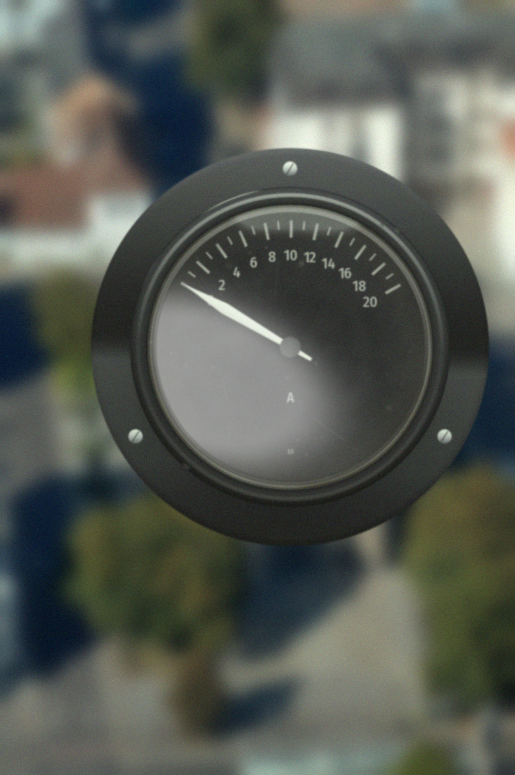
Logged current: 0 A
